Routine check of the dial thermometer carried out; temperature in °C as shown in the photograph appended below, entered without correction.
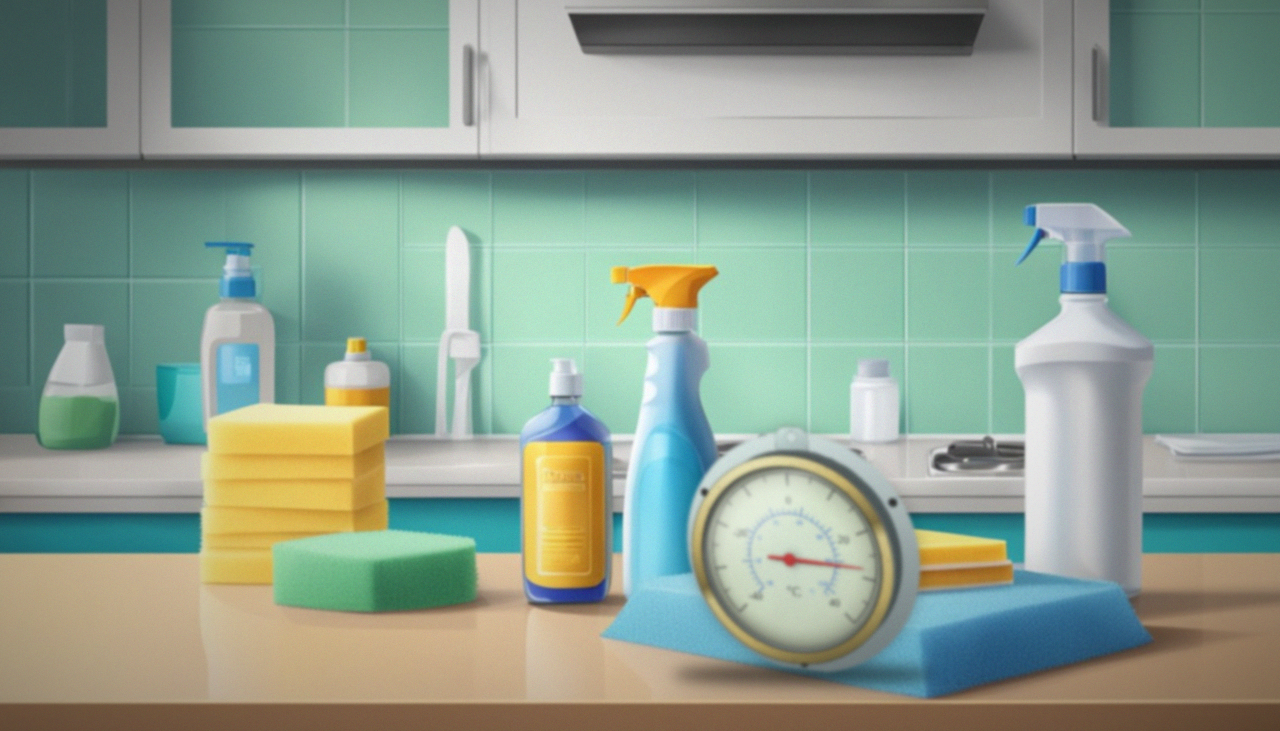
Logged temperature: 27.5 °C
